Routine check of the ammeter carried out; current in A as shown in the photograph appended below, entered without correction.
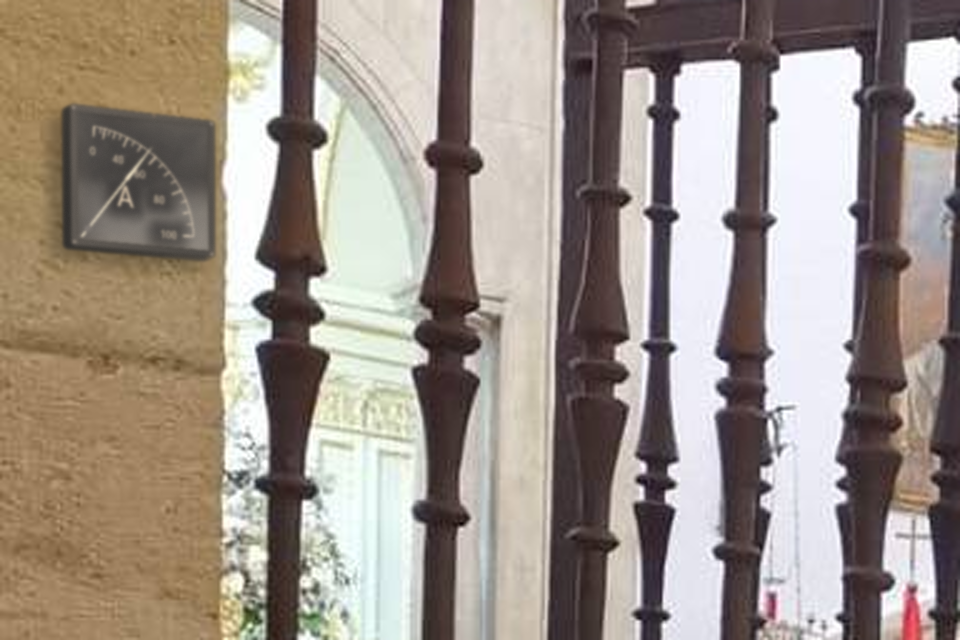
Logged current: 55 A
